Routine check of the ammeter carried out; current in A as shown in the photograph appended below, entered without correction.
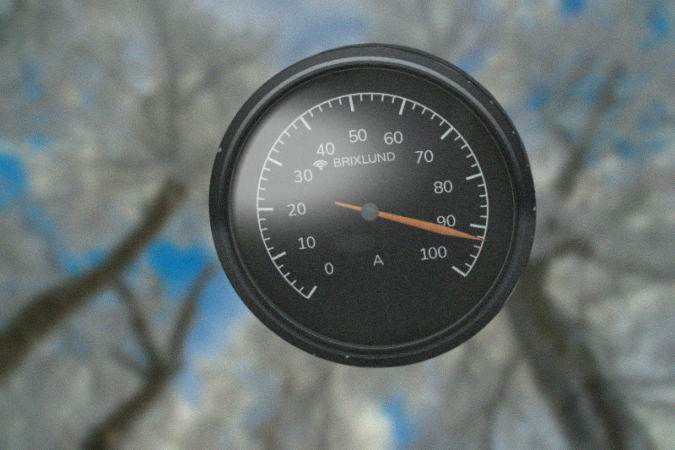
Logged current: 92 A
